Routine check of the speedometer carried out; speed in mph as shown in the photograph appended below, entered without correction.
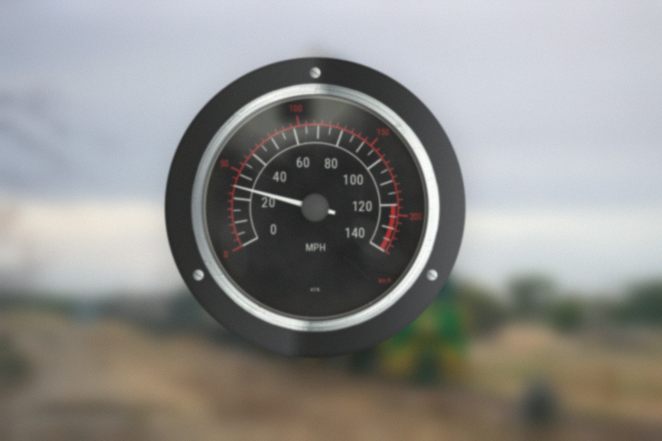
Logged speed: 25 mph
